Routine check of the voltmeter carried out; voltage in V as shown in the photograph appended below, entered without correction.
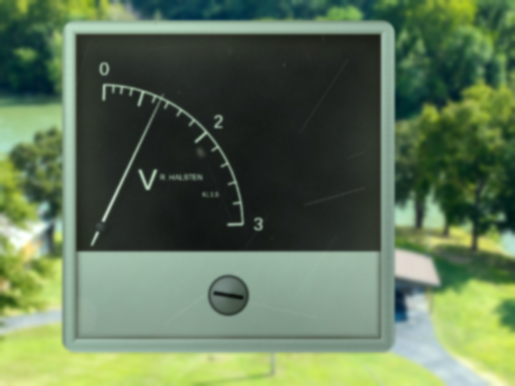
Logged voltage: 1.3 V
